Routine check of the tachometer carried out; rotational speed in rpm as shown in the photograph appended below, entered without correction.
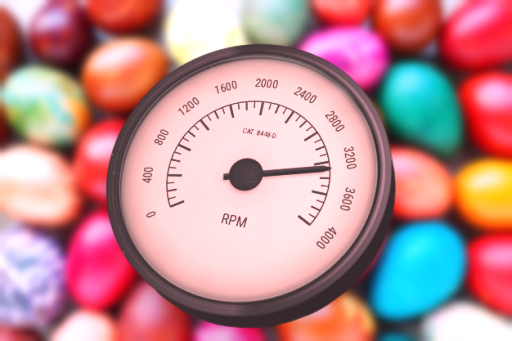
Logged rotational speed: 3300 rpm
